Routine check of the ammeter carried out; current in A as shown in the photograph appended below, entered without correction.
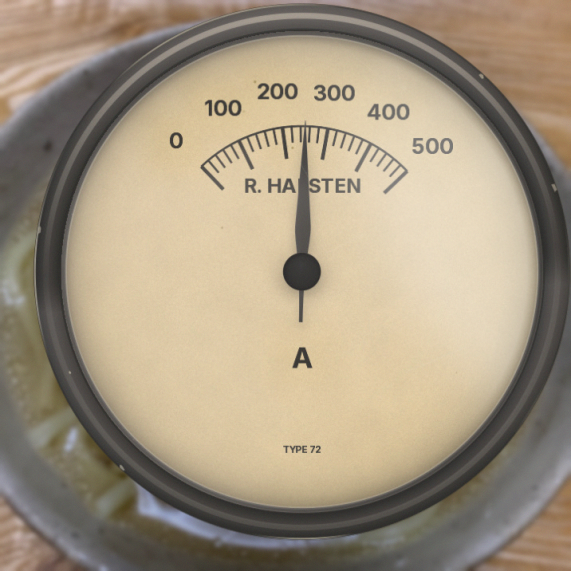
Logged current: 250 A
